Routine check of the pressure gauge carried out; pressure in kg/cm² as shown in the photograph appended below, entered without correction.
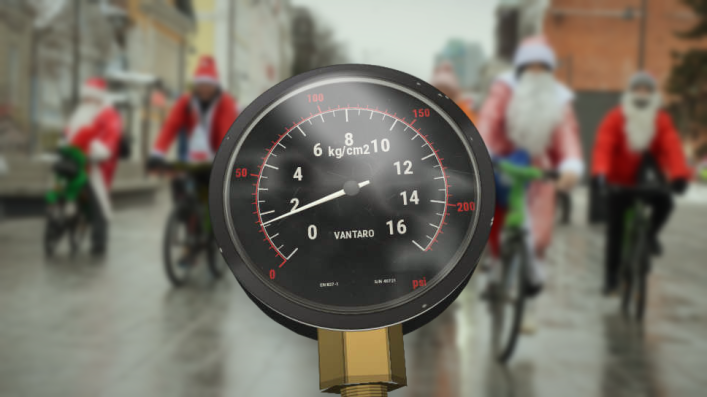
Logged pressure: 1.5 kg/cm²
